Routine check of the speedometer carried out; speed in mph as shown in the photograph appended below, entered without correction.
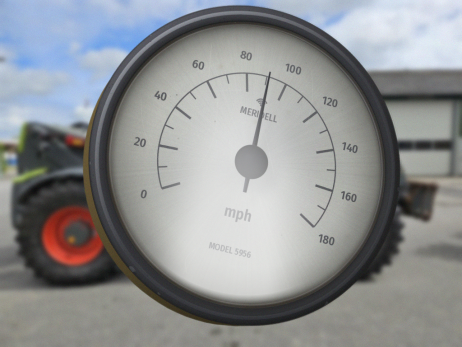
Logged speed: 90 mph
